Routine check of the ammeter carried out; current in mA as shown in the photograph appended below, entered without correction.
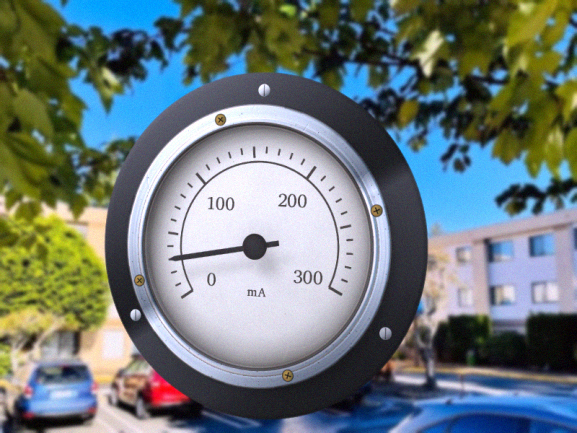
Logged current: 30 mA
